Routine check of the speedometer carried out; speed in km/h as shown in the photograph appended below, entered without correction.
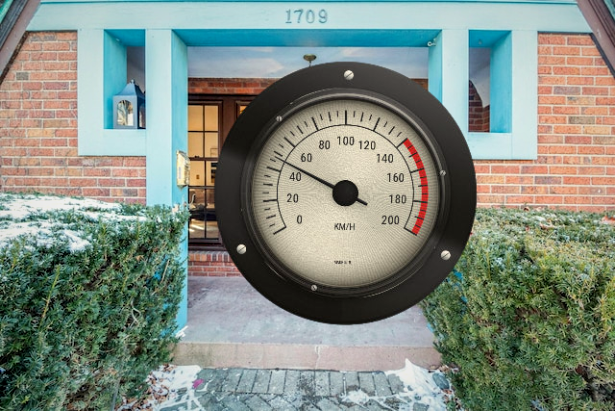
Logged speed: 47.5 km/h
